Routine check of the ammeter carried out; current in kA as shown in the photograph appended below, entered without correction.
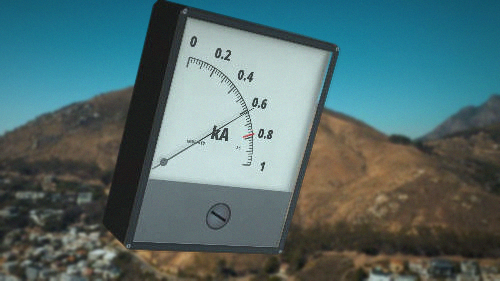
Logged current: 0.6 kA
